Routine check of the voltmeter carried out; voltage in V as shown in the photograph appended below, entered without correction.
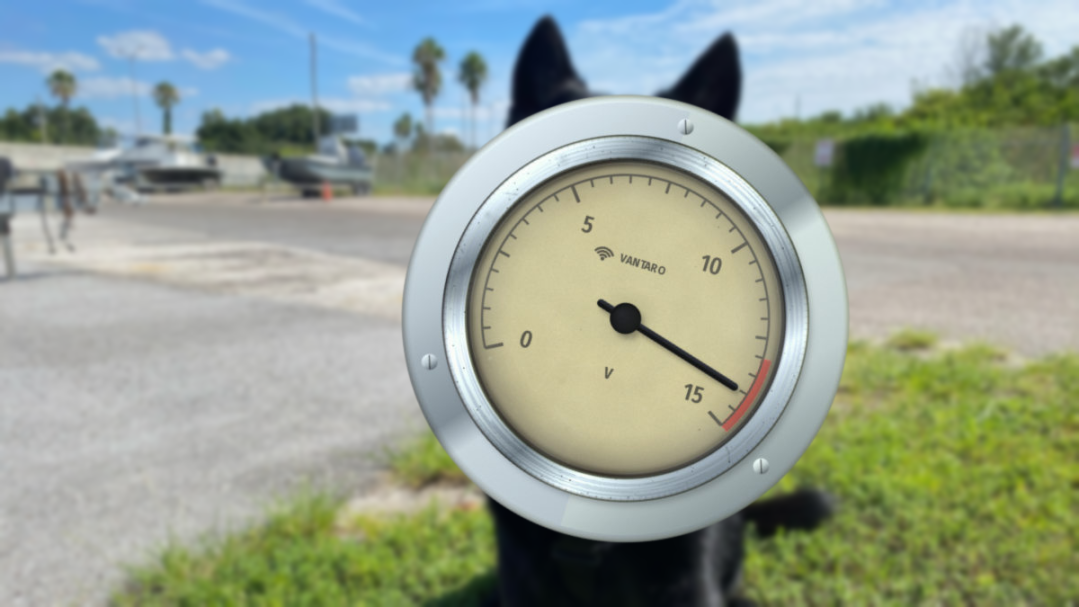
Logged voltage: 14 V
